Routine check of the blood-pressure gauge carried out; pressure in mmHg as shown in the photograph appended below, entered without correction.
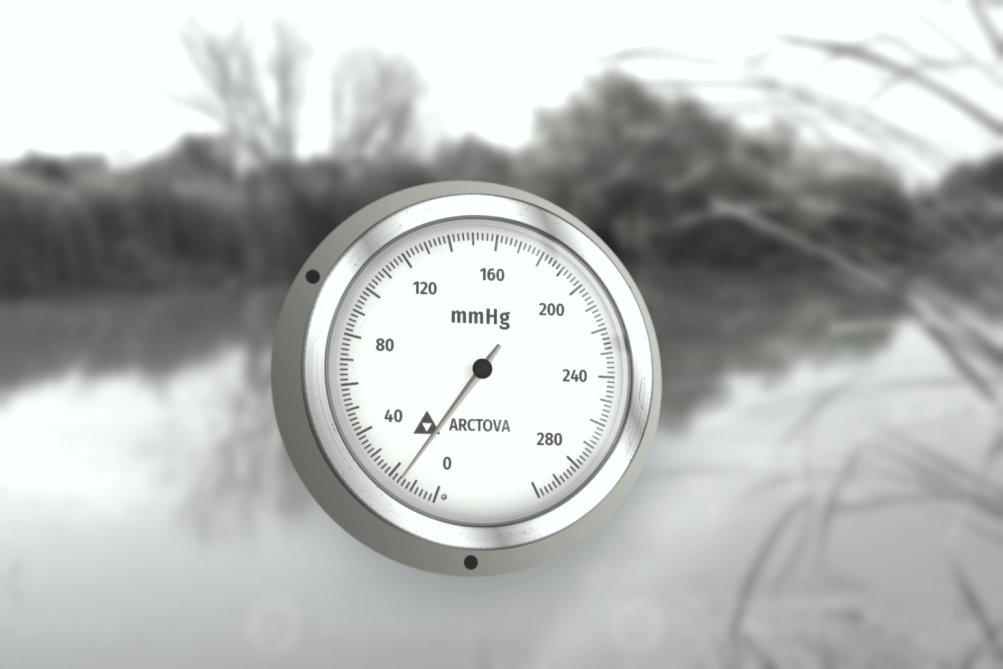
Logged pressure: 16 mmHg
